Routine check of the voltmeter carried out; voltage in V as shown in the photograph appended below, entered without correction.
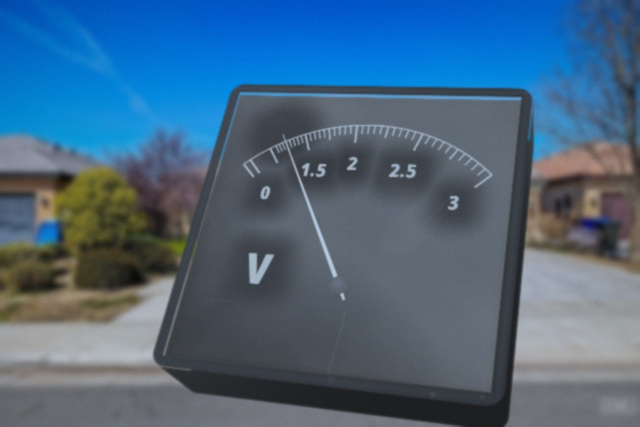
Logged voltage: 1.25 V
